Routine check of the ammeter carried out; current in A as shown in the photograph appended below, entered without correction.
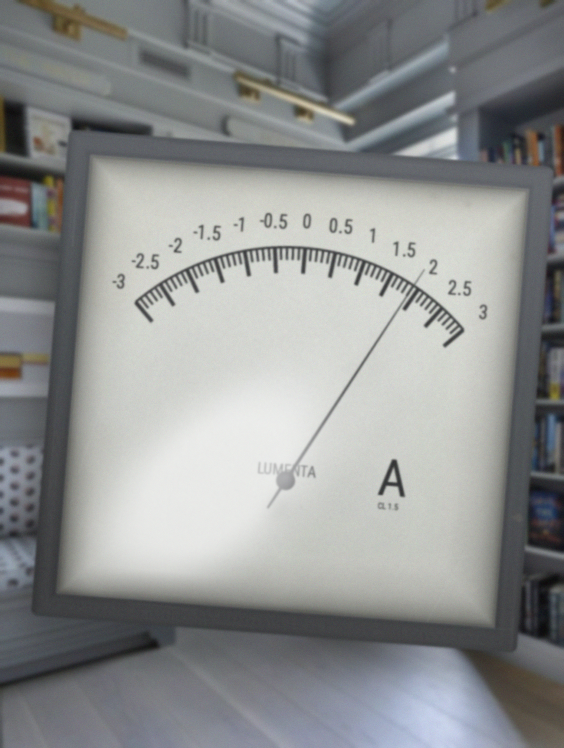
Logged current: 1.9 A
